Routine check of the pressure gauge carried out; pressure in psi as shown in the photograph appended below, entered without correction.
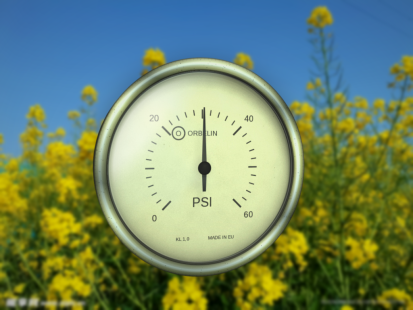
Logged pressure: 30 psi
